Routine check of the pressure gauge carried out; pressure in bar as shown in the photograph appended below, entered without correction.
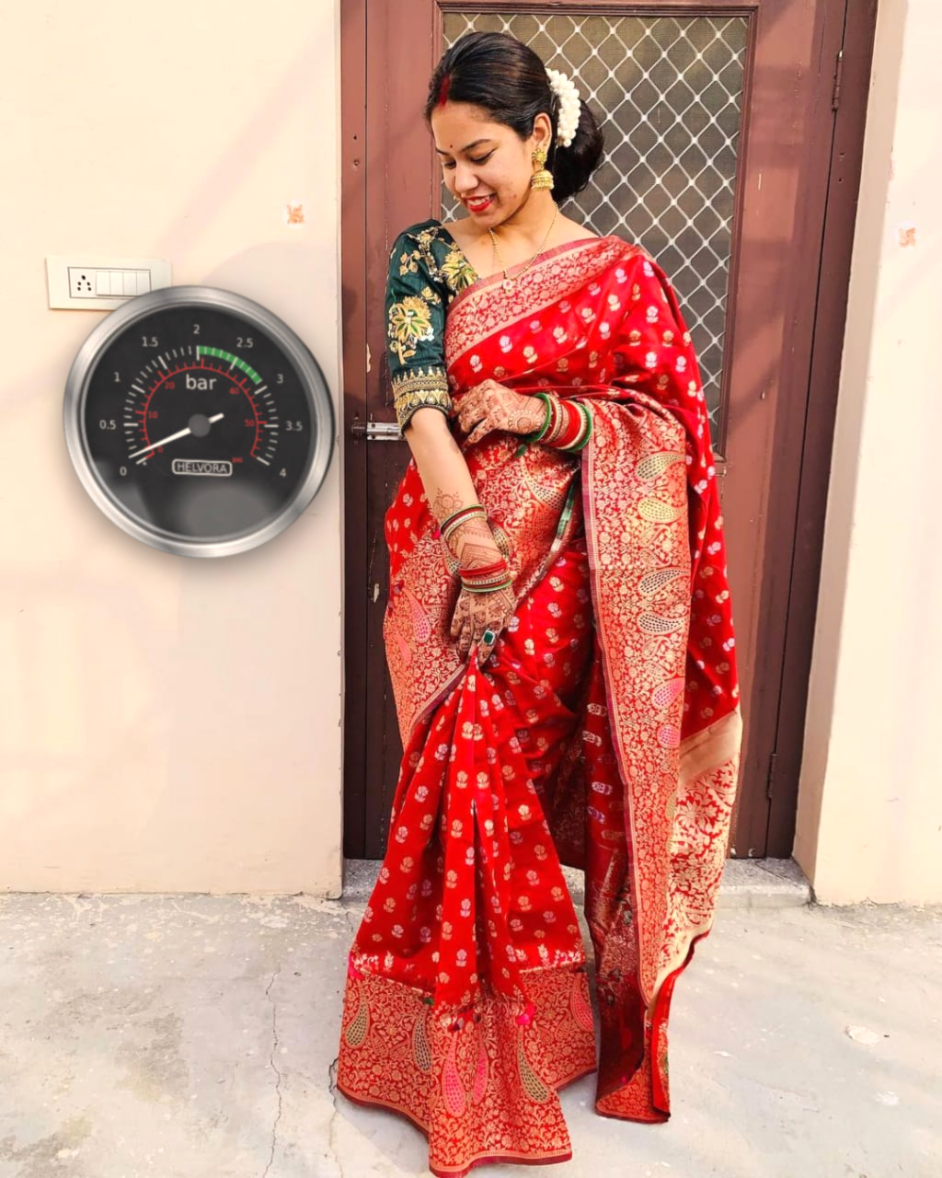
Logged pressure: 0.1 bar
